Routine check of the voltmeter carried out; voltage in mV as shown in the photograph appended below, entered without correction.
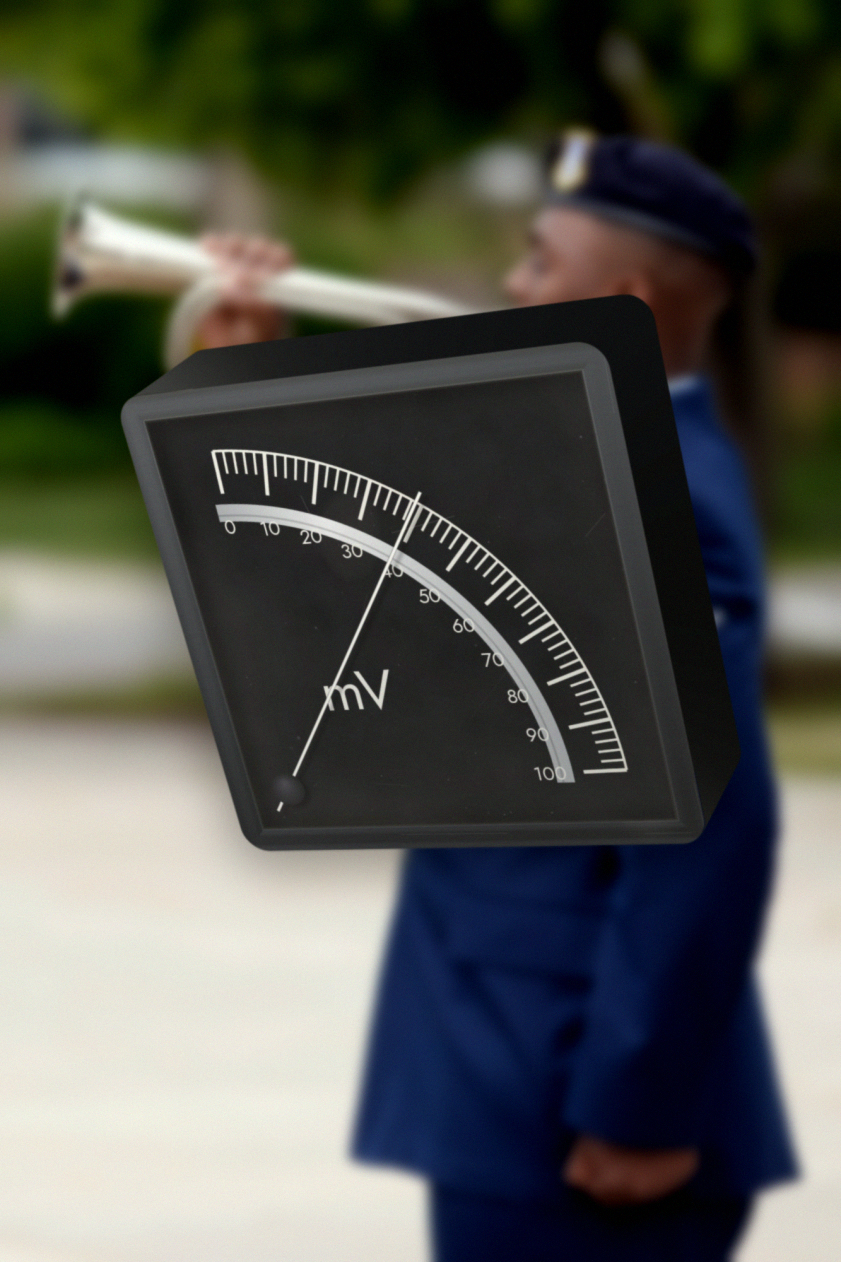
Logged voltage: 39 mV
